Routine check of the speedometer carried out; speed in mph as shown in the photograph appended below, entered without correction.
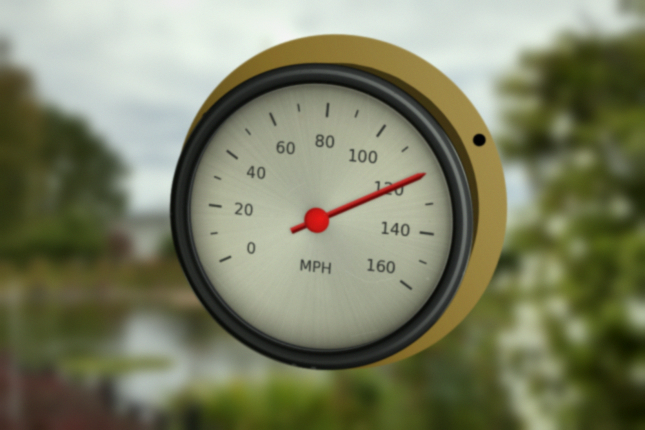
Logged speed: 120 mph
